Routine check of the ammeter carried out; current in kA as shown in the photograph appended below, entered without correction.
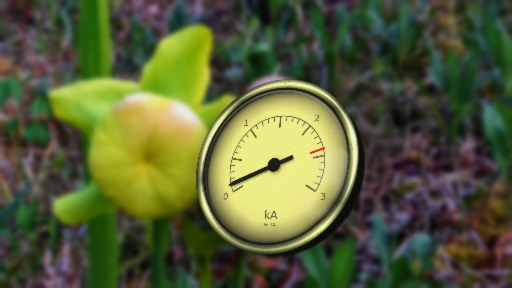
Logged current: 0.1 kA
